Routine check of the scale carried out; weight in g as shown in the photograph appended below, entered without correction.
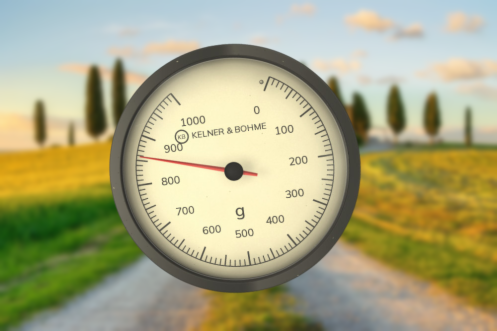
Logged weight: 860 g
